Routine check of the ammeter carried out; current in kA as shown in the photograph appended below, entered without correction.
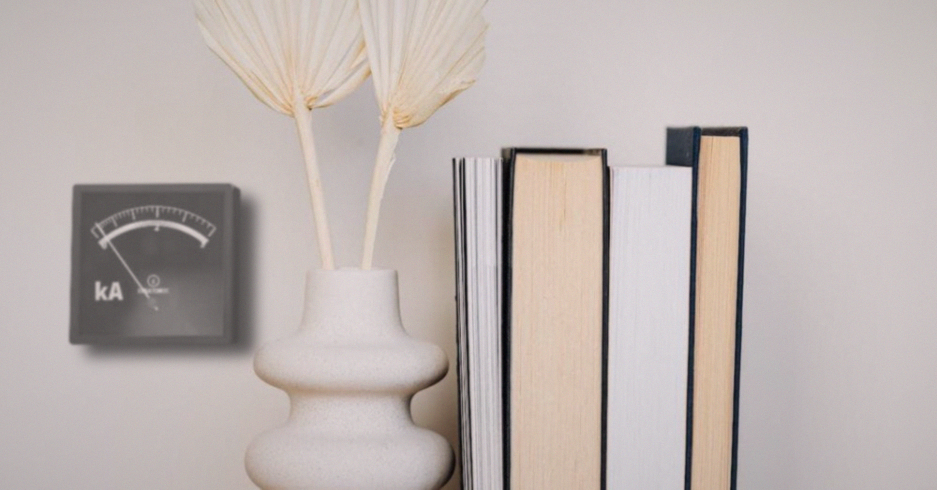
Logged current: 0.5 kA
